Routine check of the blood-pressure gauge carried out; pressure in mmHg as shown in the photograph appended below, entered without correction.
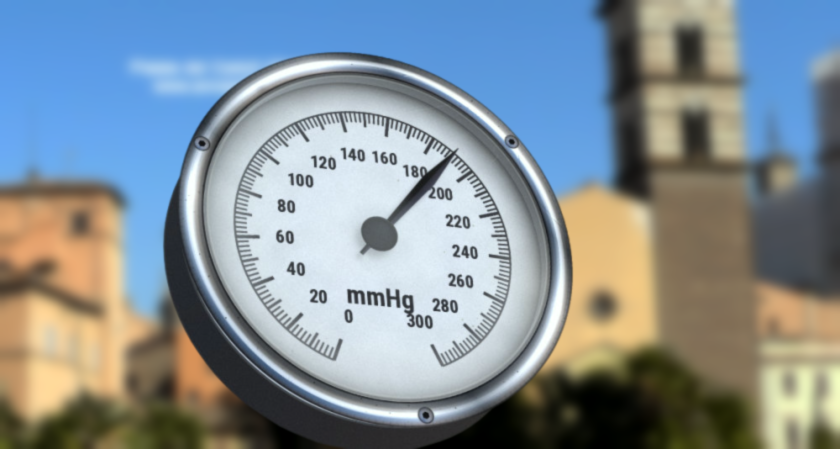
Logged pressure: 190 mmHg
